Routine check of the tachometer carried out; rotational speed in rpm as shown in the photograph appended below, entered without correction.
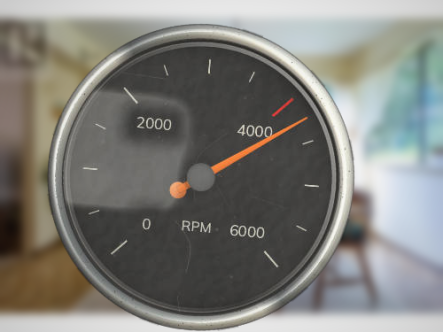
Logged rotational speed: 4250 rpm
